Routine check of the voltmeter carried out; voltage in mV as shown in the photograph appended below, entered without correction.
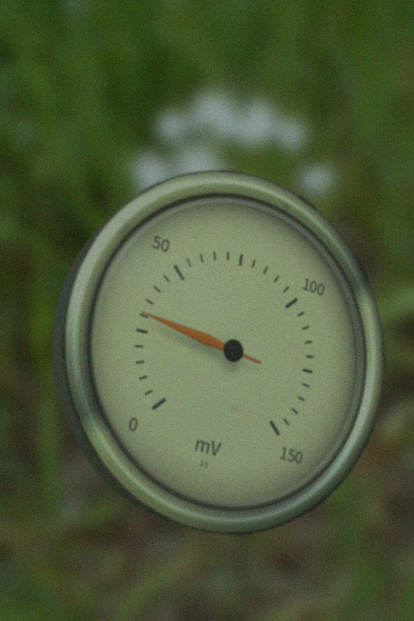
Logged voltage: 30 mV
